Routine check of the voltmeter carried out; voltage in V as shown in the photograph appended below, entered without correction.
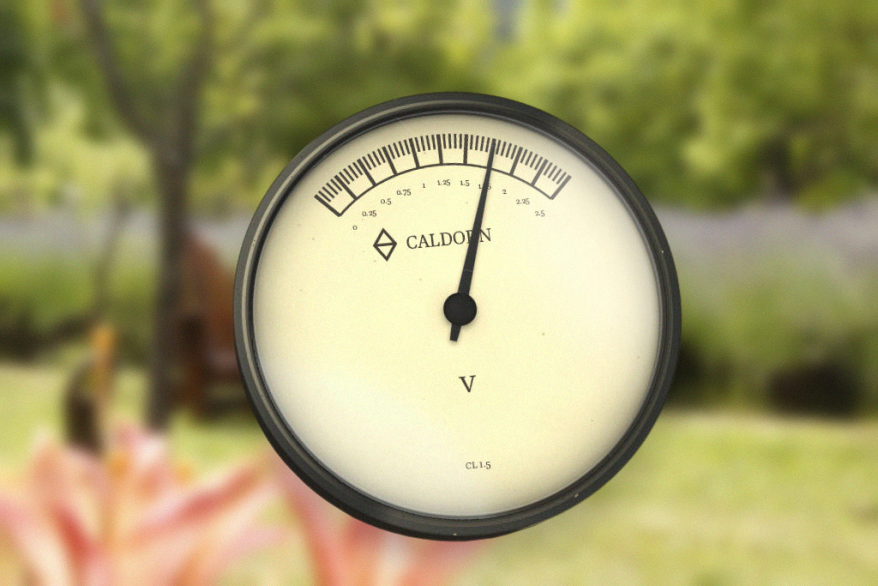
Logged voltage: 1.75 V
